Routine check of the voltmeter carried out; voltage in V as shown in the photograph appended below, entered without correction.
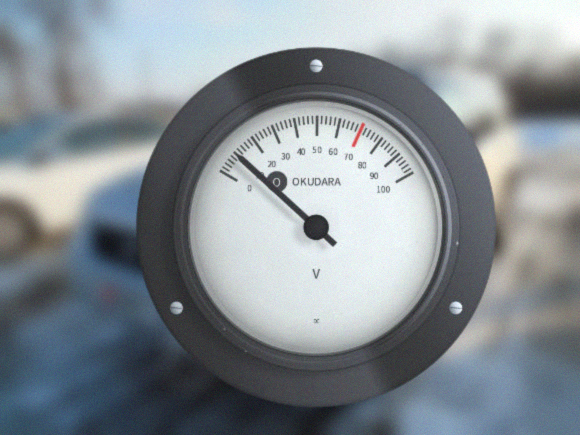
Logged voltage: 10 V
